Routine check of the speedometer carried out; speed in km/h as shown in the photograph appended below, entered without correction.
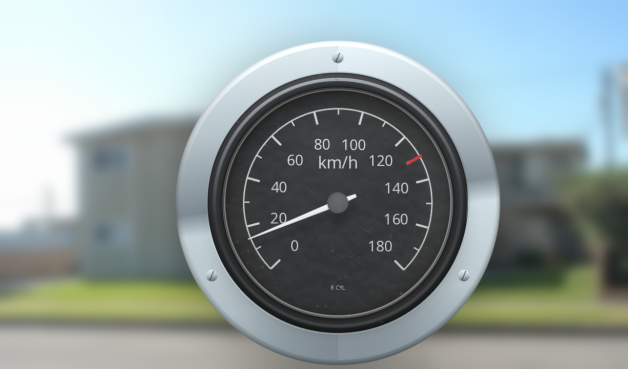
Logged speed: 15 km/h
